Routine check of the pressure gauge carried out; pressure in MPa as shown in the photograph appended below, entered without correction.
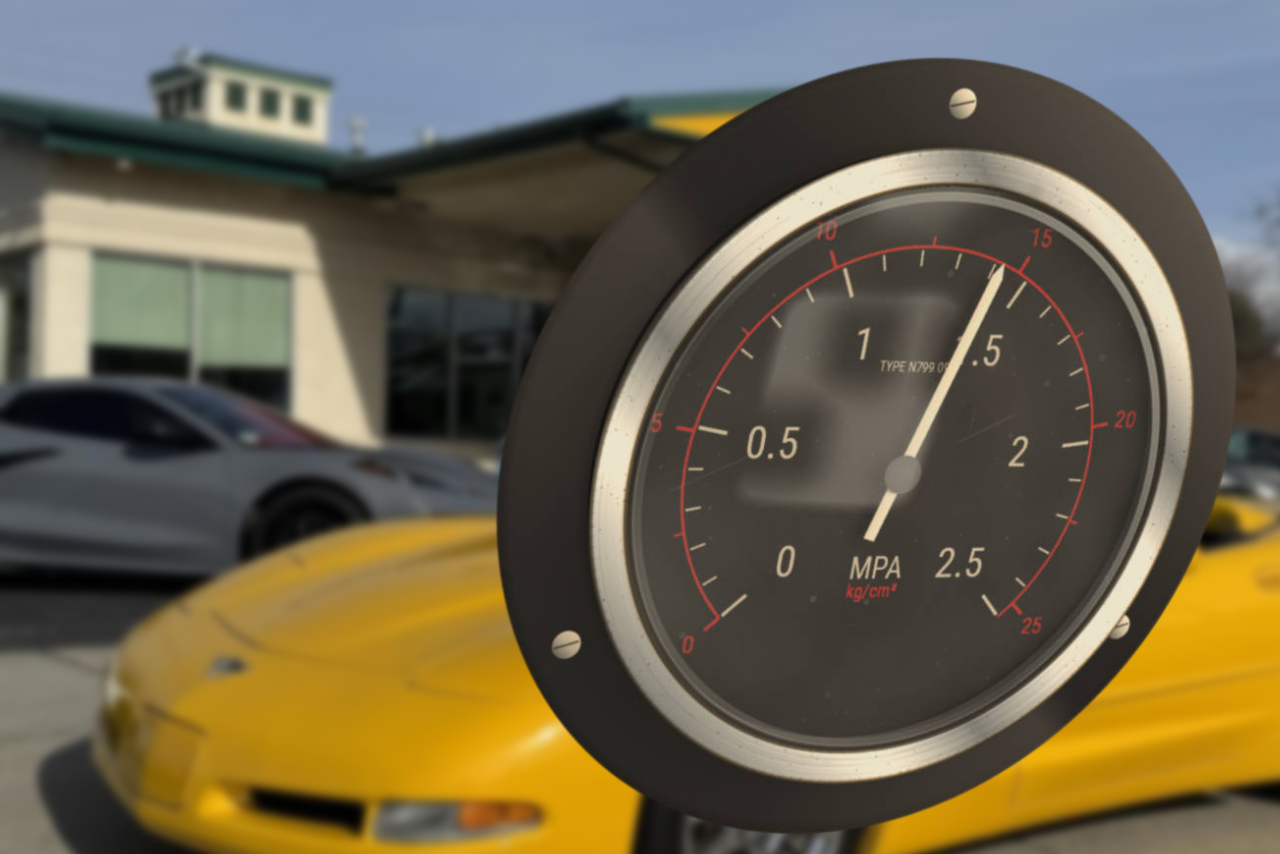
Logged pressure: 1.4 MPa
